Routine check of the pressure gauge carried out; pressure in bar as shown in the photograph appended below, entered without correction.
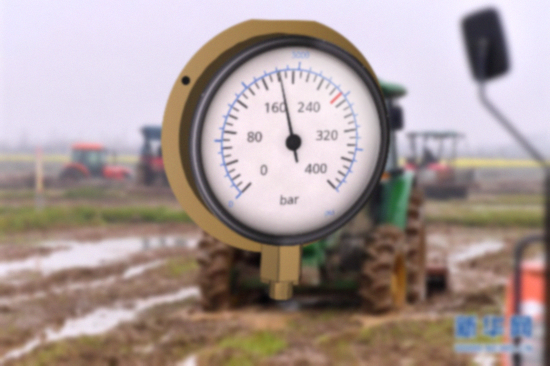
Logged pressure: 180 bar
